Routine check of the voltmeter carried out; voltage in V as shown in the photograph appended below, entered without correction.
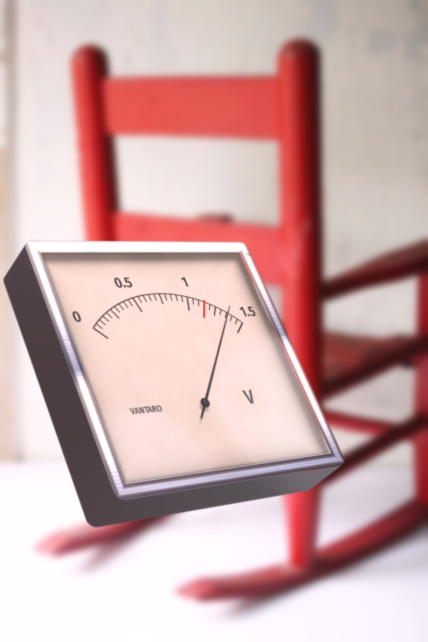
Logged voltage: 1.35 V
